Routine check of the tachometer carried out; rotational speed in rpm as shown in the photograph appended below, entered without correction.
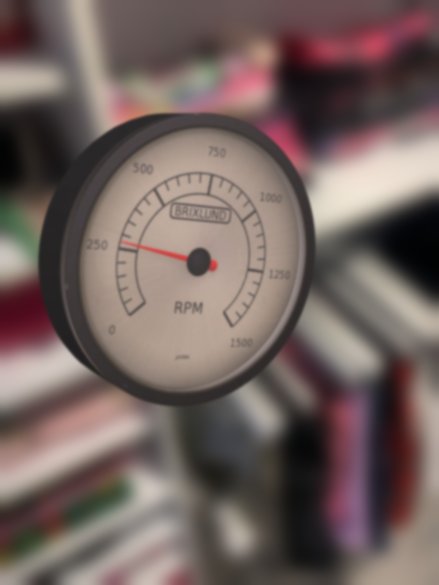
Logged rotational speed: 275 rpm
